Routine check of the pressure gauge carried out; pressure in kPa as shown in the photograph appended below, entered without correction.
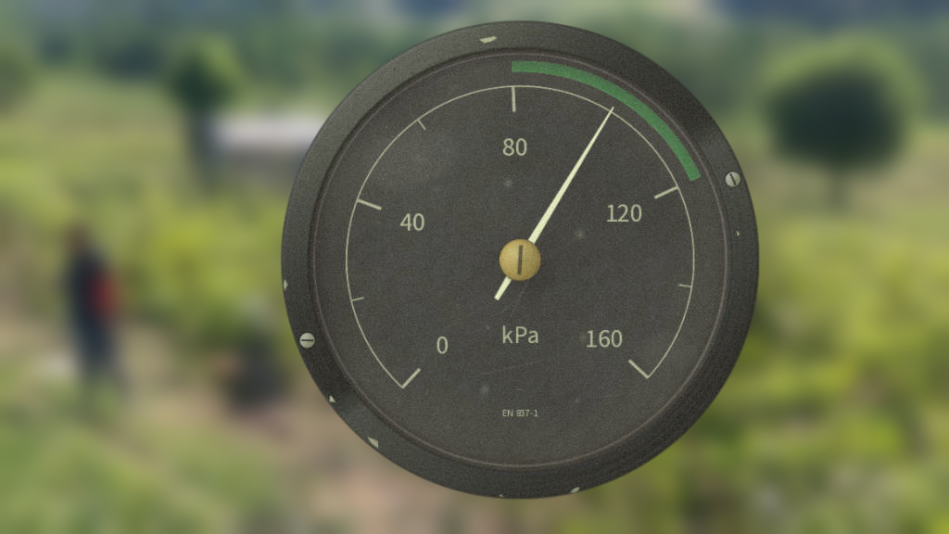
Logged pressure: 100 kPa
